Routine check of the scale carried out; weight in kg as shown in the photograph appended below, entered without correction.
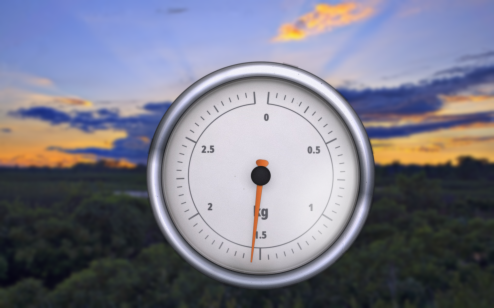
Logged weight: 1.55 kg
